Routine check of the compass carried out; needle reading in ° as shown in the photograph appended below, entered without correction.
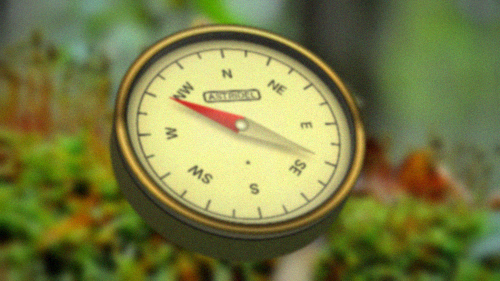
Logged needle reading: 300 °
